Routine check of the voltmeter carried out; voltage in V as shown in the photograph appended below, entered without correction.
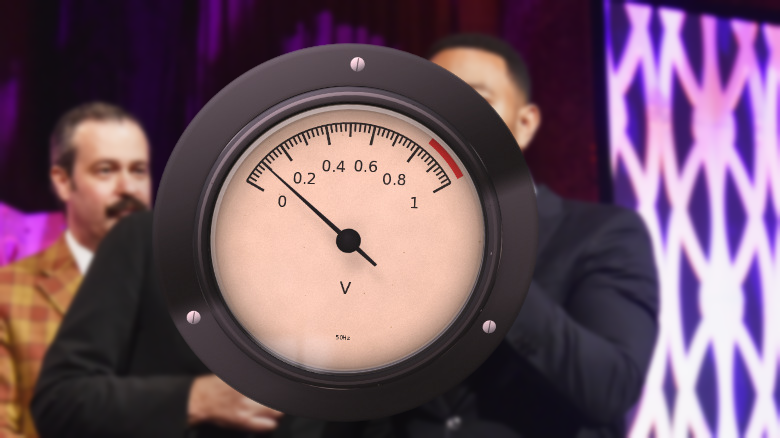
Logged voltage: 0.1 V
